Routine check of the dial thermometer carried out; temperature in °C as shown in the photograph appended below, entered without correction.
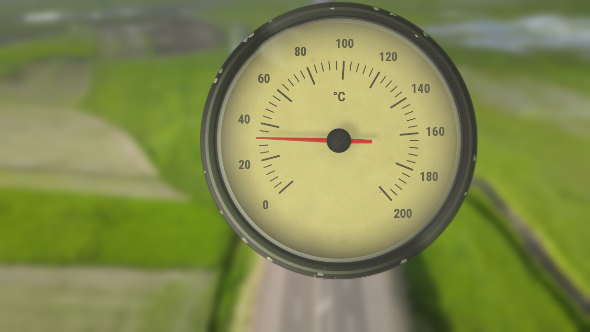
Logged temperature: 32 °C
